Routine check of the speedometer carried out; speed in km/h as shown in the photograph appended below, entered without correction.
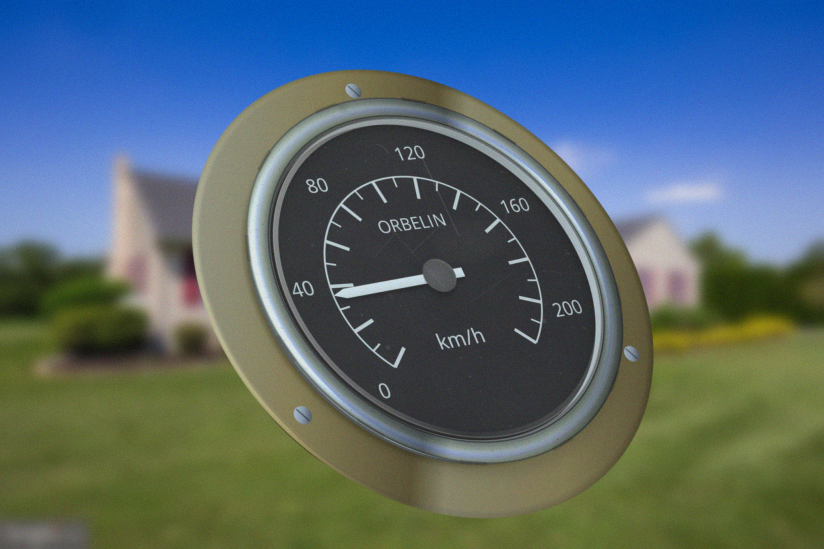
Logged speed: 35 km/h
